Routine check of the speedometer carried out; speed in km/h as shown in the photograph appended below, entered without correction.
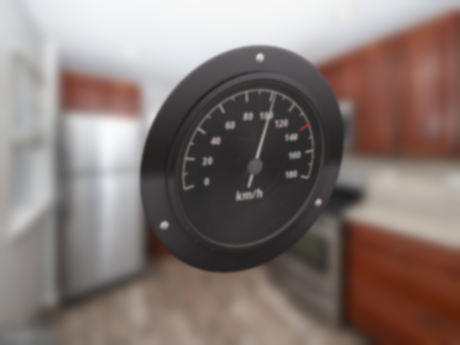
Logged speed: 100 km/h
